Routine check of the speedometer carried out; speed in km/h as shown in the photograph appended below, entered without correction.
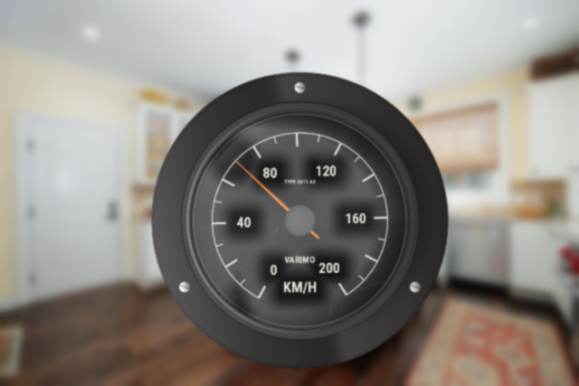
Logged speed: 70 km/h
